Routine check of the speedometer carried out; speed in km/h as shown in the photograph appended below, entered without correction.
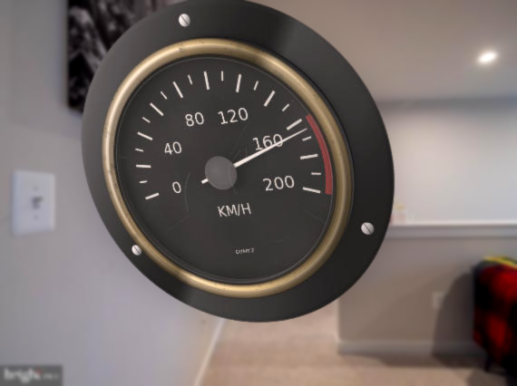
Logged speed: 165 km/h
